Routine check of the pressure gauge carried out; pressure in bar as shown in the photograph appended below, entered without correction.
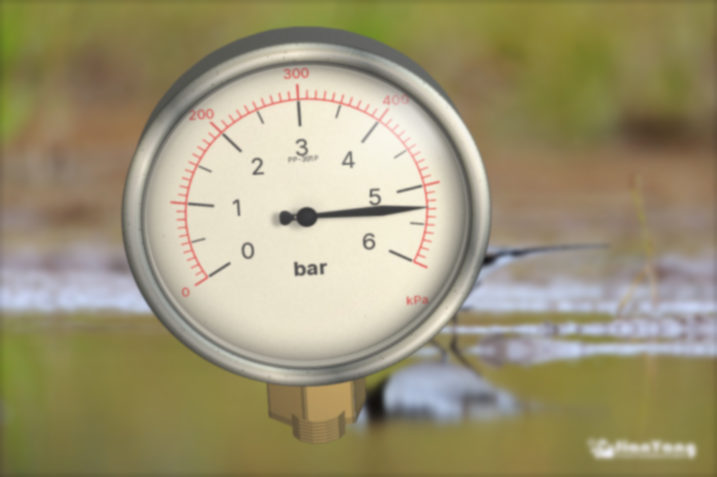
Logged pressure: 5.25 bar
